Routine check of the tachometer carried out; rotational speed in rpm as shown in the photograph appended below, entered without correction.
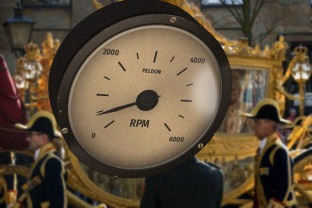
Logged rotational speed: 500 rpm
